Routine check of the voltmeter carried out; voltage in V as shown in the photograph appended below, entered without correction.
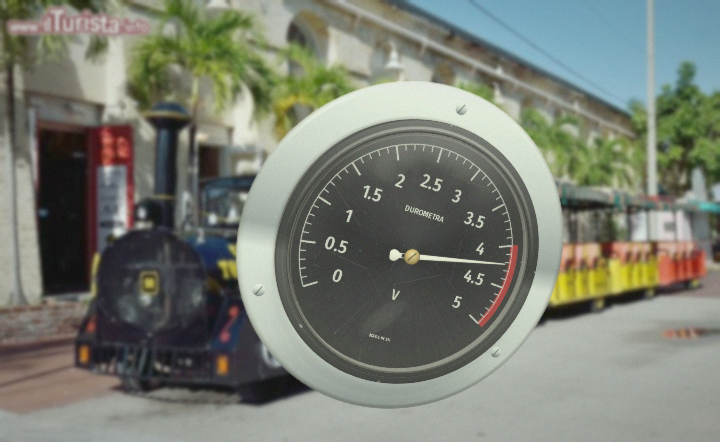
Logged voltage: 4.2 V
